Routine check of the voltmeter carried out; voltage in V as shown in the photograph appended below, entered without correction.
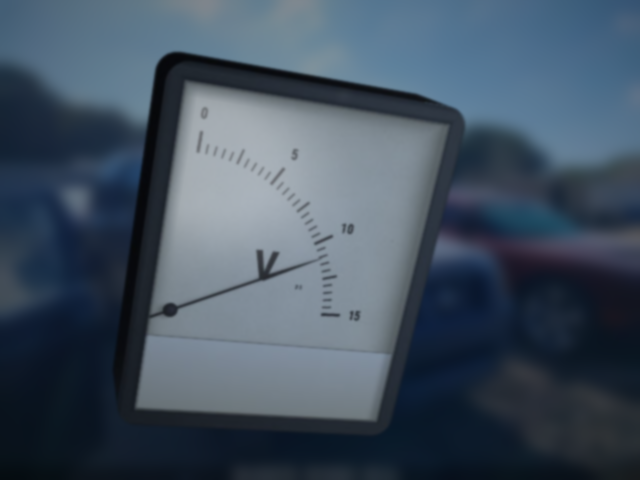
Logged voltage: 11 V
